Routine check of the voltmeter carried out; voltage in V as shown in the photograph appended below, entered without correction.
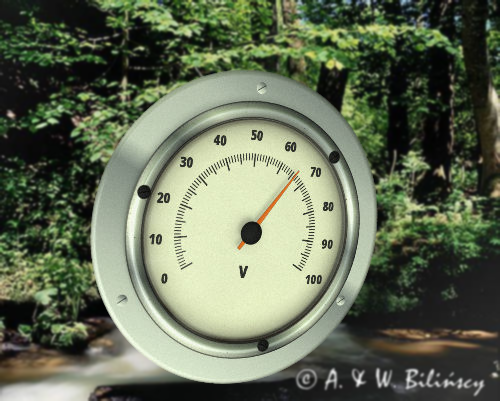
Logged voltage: 65 V
